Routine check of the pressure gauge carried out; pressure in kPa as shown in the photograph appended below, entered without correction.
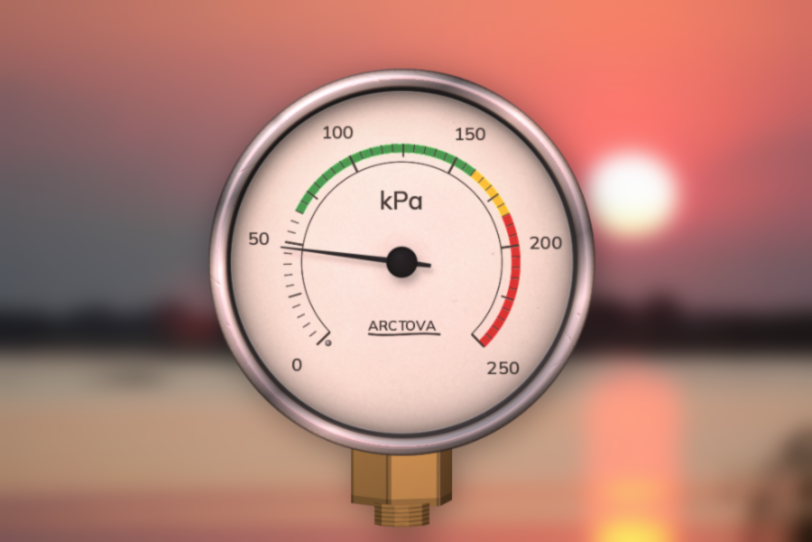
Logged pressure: 47.5 kPa
